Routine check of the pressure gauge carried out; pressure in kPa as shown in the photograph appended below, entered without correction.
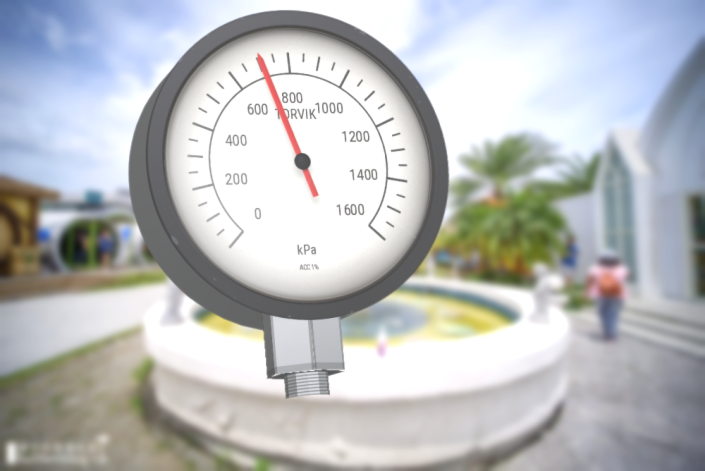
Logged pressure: 700 kPa
